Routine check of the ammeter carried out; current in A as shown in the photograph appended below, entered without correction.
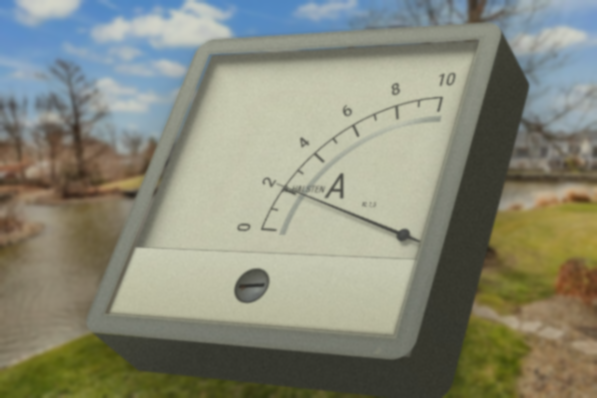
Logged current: 2 A
